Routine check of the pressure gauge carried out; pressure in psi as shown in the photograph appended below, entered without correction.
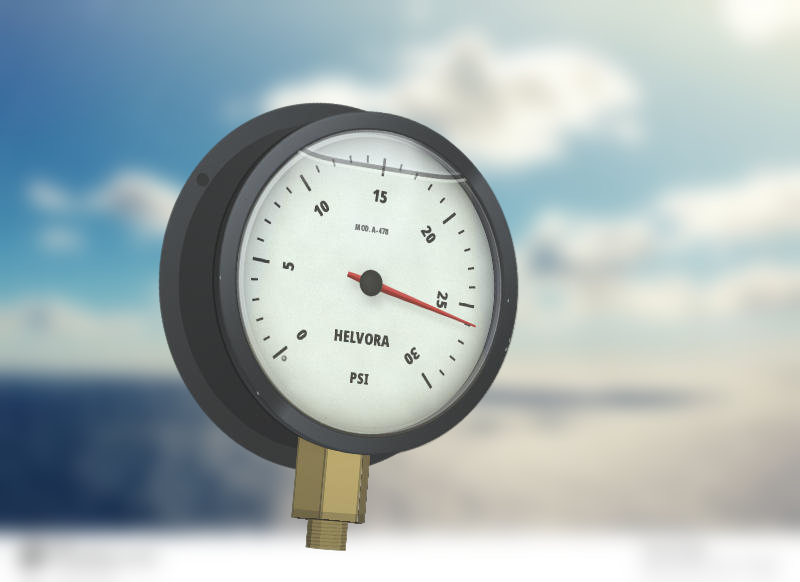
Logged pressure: 26 psi
